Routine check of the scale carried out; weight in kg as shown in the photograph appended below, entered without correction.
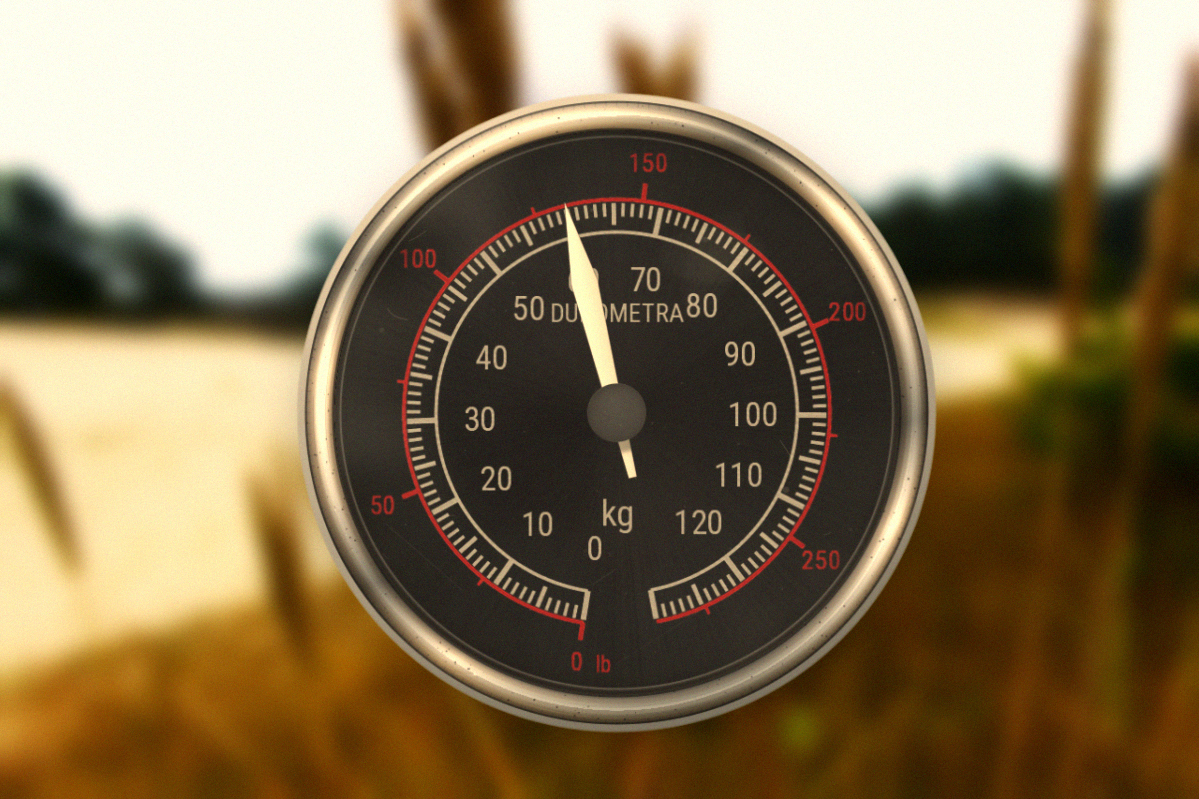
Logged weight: 60 kg
